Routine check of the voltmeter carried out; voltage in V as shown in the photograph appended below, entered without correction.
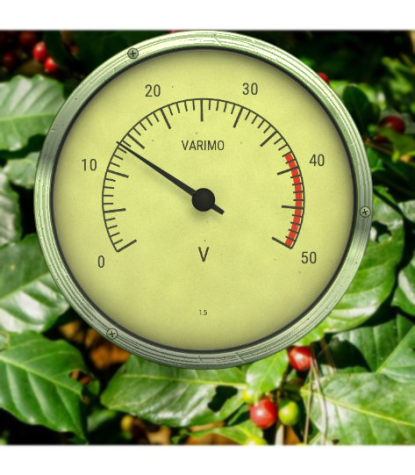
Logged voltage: 13.5 V
